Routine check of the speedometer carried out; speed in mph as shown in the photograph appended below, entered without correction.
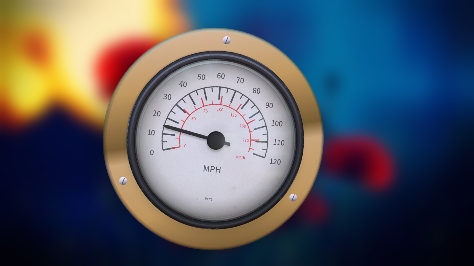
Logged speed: 15 mph
